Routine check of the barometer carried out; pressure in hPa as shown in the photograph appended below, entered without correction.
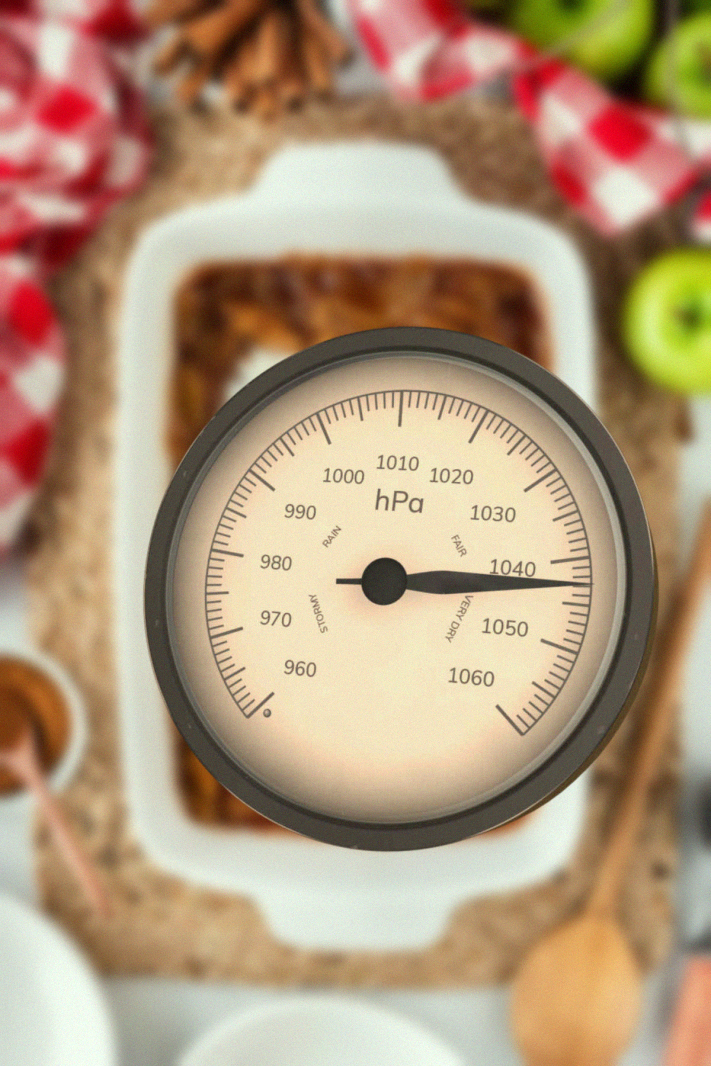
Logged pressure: 1043 hPa
